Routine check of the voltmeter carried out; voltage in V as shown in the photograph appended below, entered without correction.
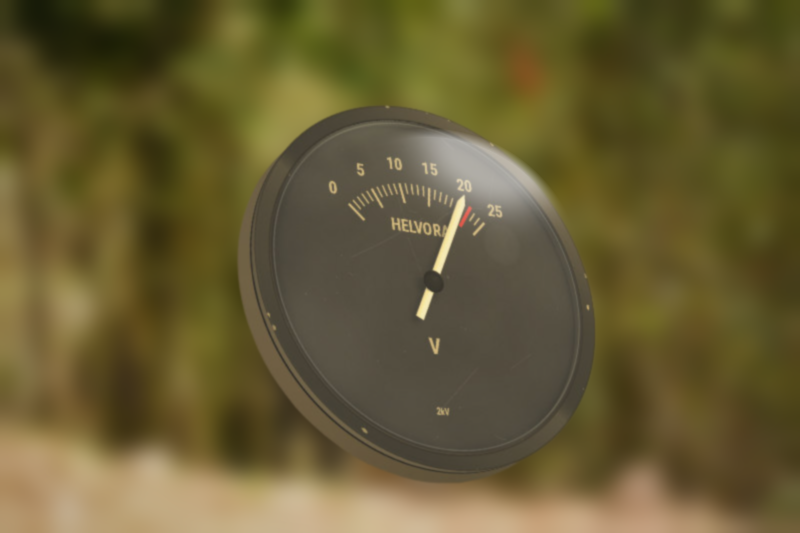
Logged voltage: 20 V
